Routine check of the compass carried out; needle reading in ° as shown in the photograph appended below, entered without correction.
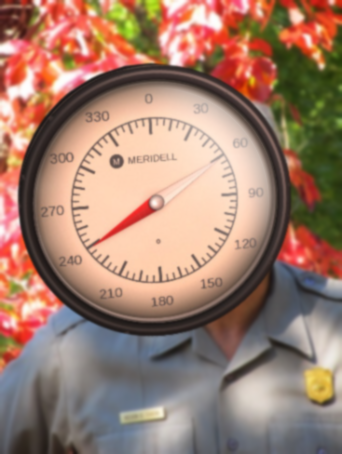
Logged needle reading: 240 °
